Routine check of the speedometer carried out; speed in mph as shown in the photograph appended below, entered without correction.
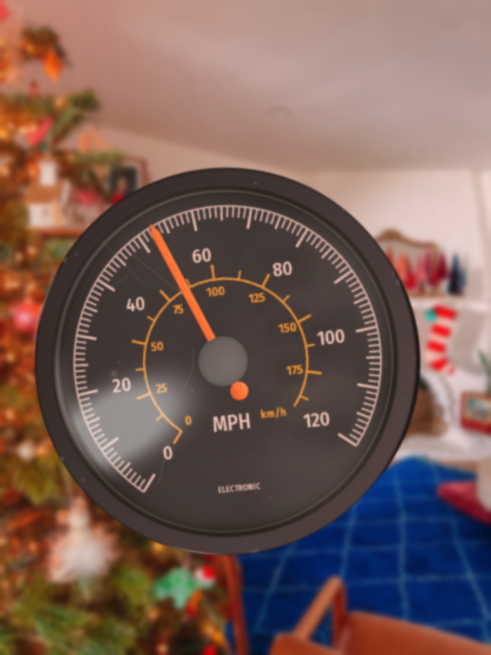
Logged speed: 53 mph
